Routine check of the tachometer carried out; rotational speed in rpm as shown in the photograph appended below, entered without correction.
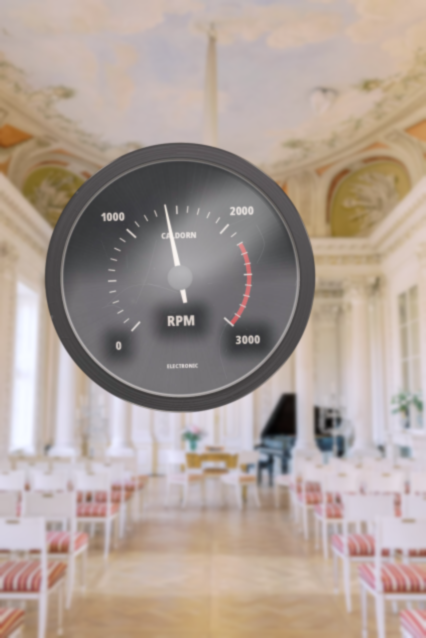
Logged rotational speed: 1400 rpm
